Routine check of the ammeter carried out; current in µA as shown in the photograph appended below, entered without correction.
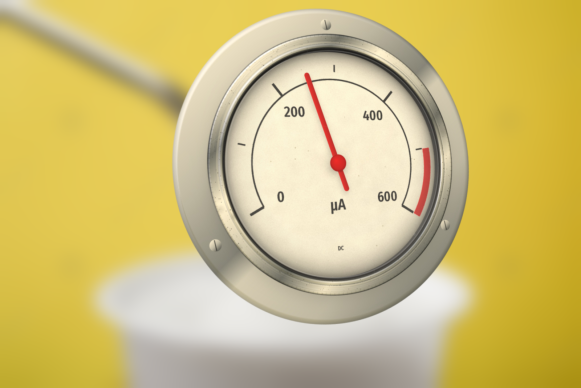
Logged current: 250 µA
